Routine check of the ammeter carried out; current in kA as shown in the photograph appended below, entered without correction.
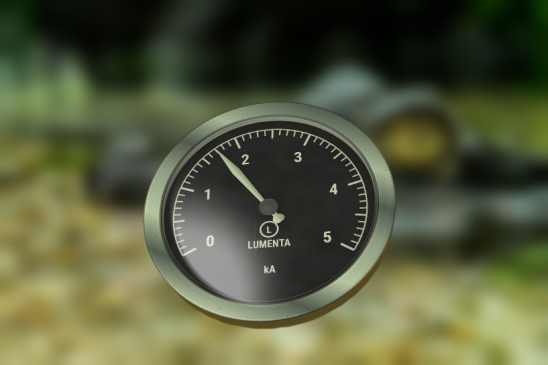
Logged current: 1.7 kA
